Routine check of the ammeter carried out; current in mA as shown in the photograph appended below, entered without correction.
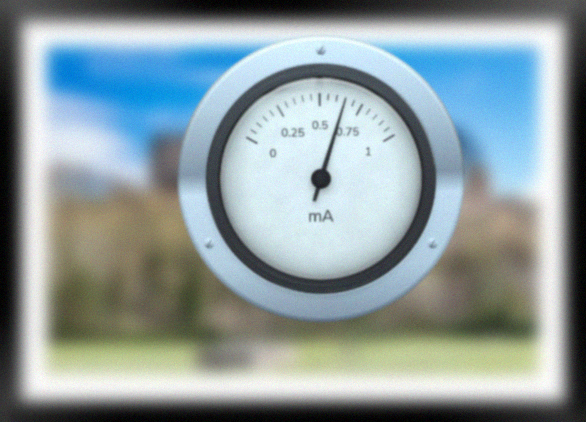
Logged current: 0.65 mA
